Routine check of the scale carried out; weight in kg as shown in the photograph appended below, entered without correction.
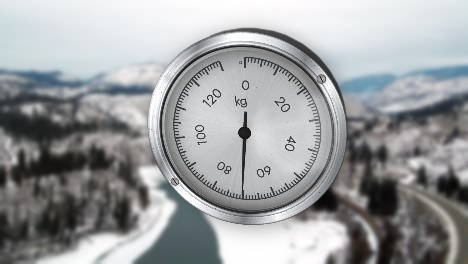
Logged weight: 70 kg
